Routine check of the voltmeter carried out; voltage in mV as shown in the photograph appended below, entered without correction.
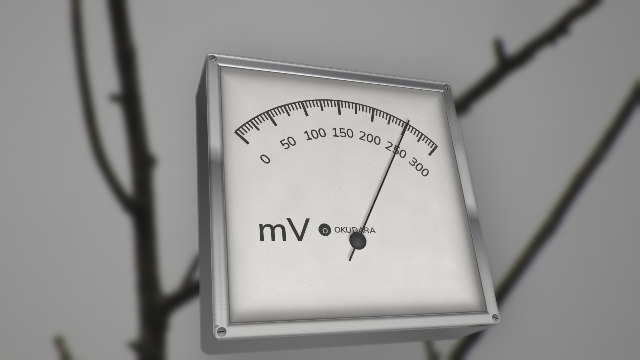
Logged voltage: 250 mV
